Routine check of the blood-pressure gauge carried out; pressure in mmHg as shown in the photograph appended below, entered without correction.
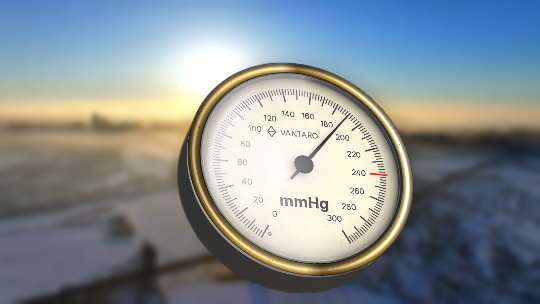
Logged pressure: 190 mmHg
